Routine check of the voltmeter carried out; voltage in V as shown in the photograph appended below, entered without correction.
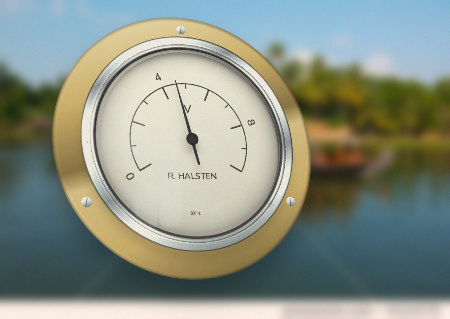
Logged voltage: 4.5 V
